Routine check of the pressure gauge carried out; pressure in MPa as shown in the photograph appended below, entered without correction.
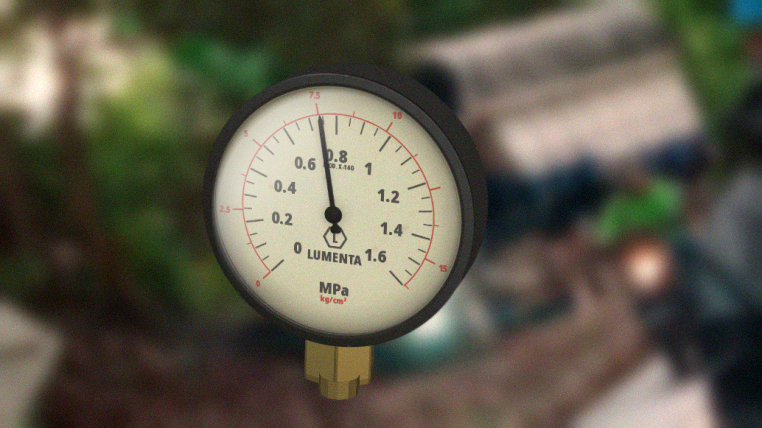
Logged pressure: 0.75 MPa
